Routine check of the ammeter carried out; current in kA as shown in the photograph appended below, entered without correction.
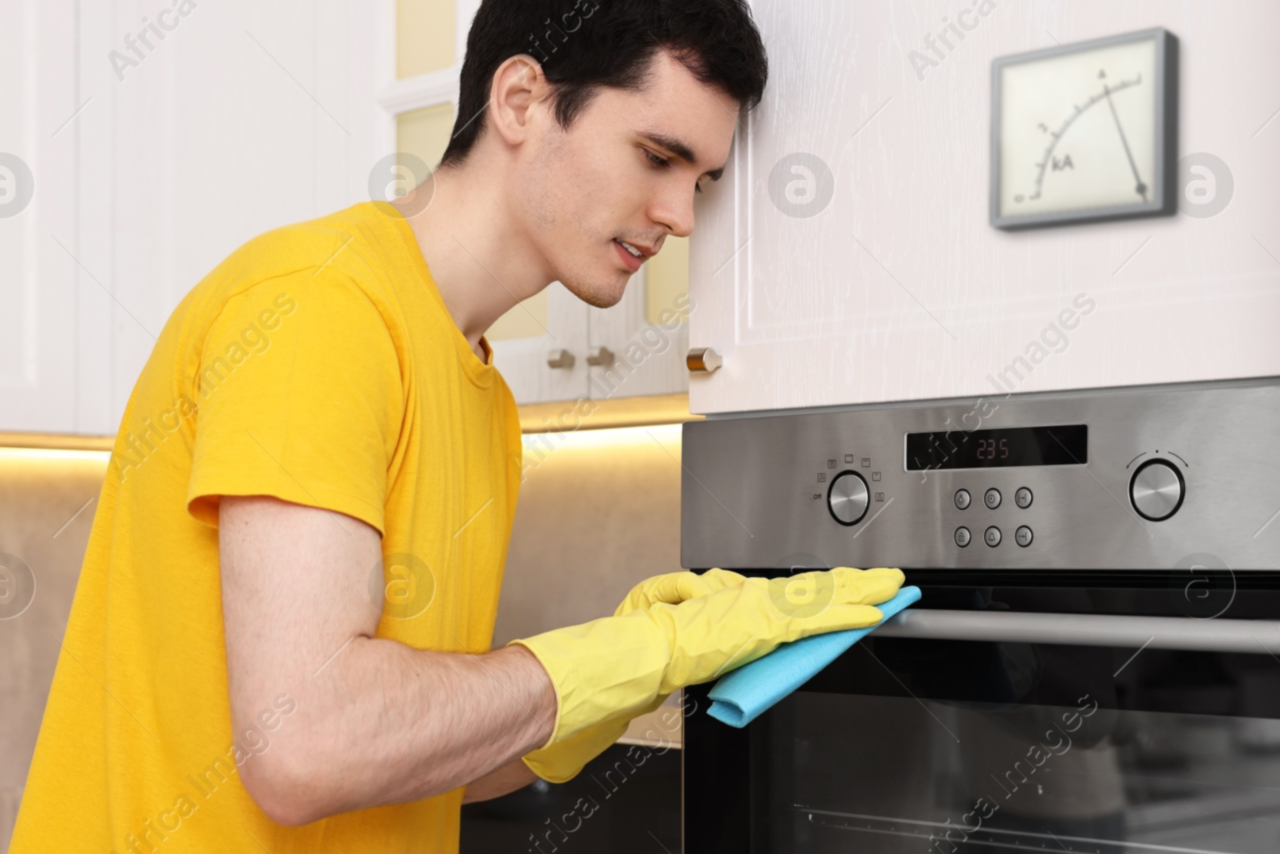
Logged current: 4 kA
